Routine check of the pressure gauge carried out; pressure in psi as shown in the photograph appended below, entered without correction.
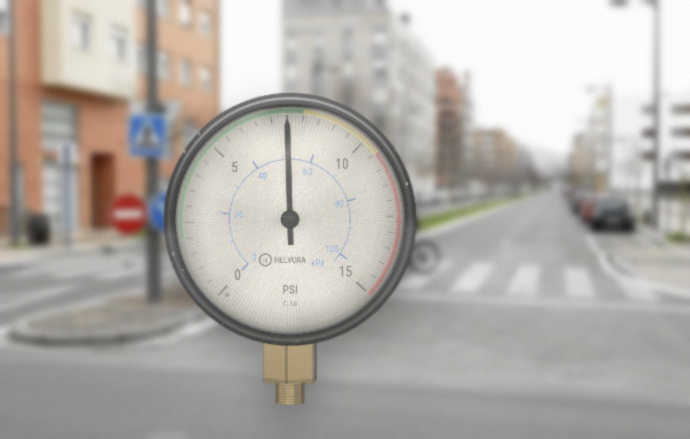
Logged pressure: 7.5 psi
